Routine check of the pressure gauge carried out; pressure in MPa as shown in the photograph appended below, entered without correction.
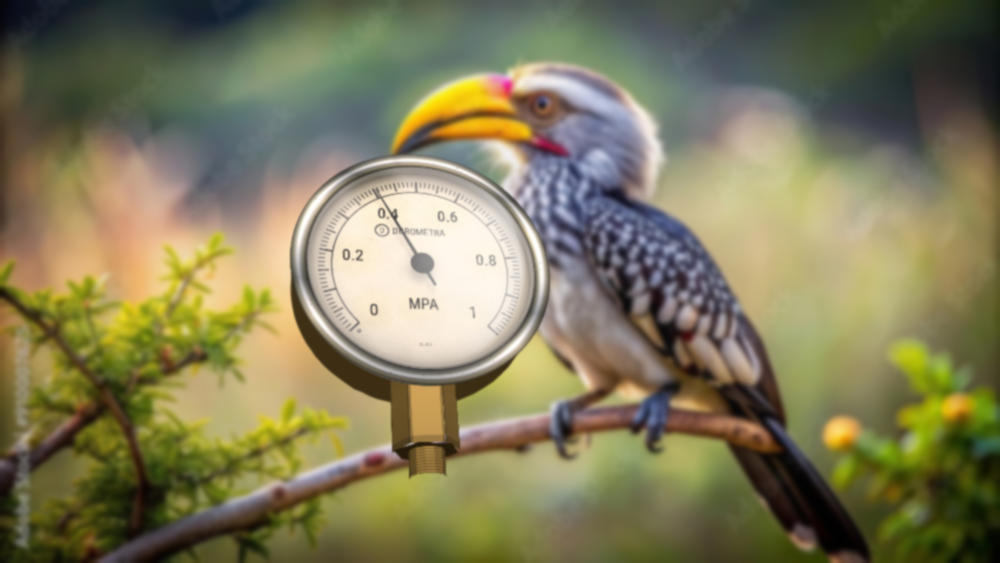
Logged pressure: 0.4 MPa
